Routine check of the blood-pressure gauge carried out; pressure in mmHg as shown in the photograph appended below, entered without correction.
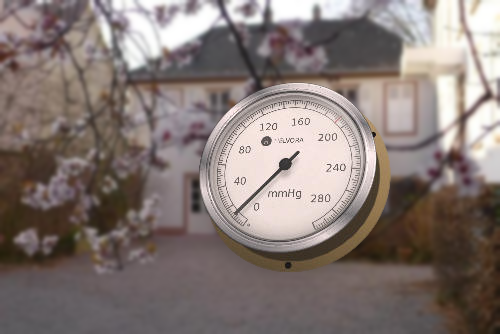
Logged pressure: 10 mmHg
